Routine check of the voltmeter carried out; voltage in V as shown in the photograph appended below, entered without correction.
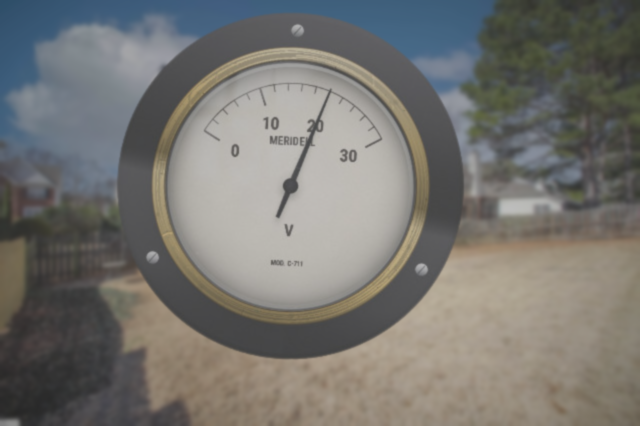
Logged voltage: 20 V
